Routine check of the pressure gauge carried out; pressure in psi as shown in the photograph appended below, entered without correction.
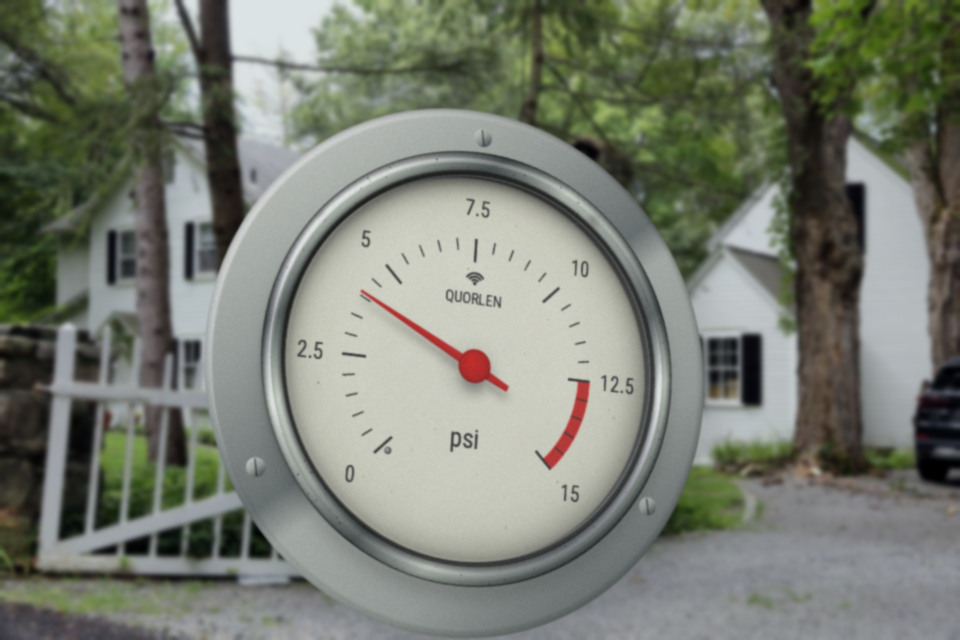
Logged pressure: 4 psi
